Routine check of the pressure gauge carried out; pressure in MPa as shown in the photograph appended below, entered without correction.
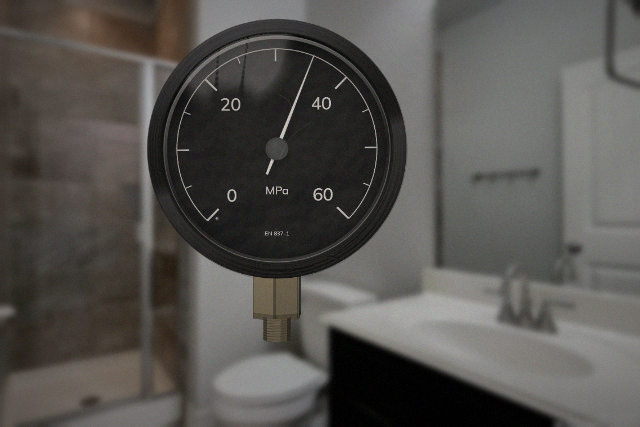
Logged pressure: 35 MPa
